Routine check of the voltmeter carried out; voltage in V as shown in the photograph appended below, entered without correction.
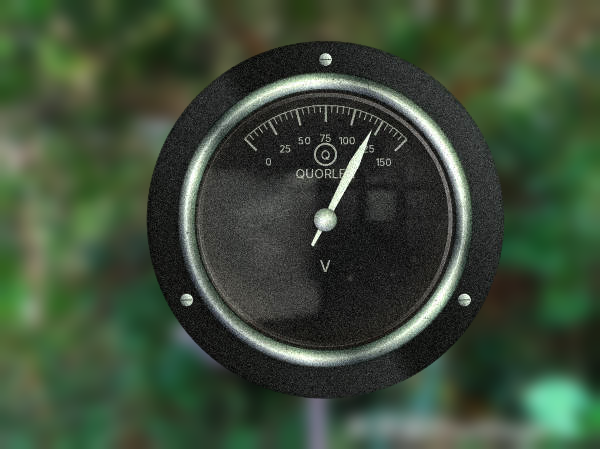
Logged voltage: 120 V
